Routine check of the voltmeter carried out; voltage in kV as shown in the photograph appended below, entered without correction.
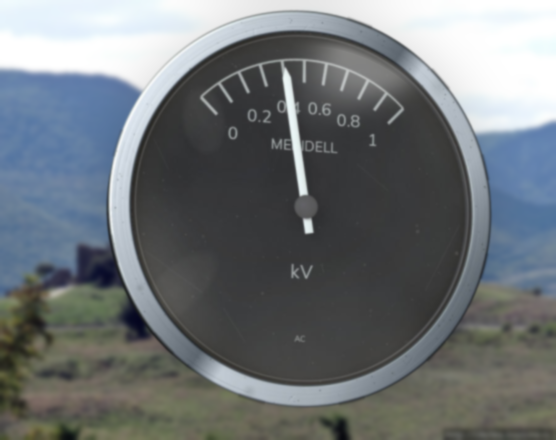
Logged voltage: 0.4 kV
